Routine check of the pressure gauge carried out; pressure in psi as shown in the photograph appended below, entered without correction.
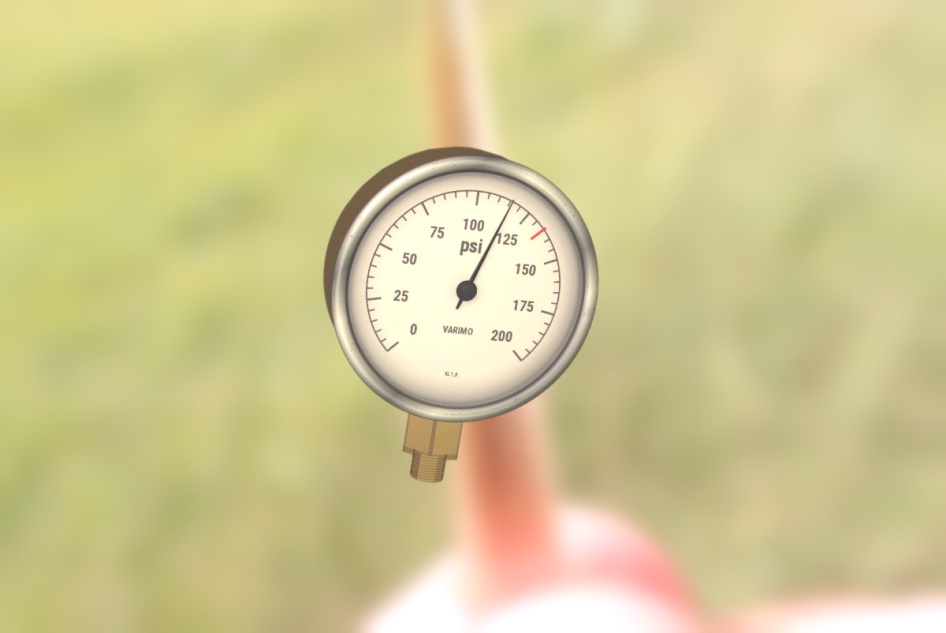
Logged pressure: 115 psi
